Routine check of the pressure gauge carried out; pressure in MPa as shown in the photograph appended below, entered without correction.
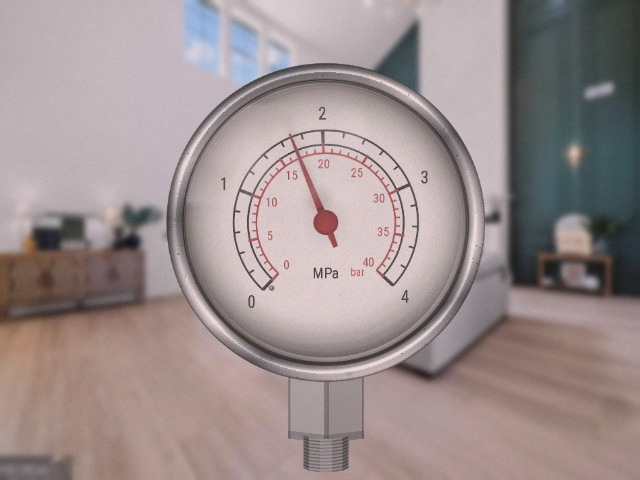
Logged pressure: 1.7 MPa
